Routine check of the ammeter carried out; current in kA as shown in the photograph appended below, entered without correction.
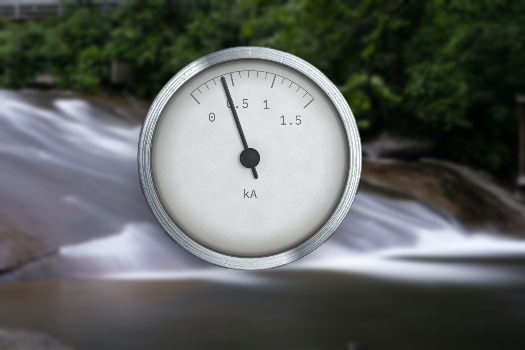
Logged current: 0.4 kA
